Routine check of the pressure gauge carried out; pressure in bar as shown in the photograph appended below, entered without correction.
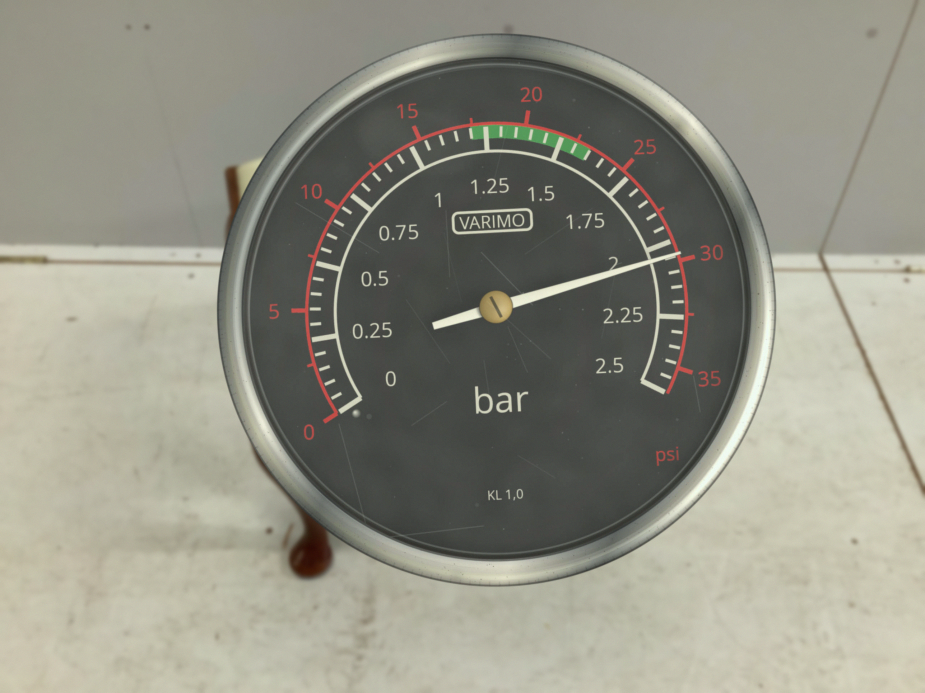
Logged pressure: 2.05 bar
